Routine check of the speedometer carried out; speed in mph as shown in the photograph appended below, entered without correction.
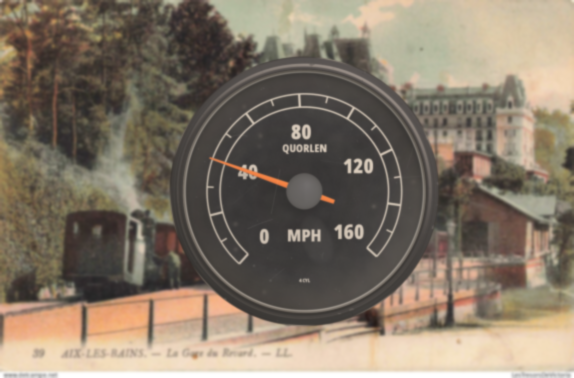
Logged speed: 40 mph
